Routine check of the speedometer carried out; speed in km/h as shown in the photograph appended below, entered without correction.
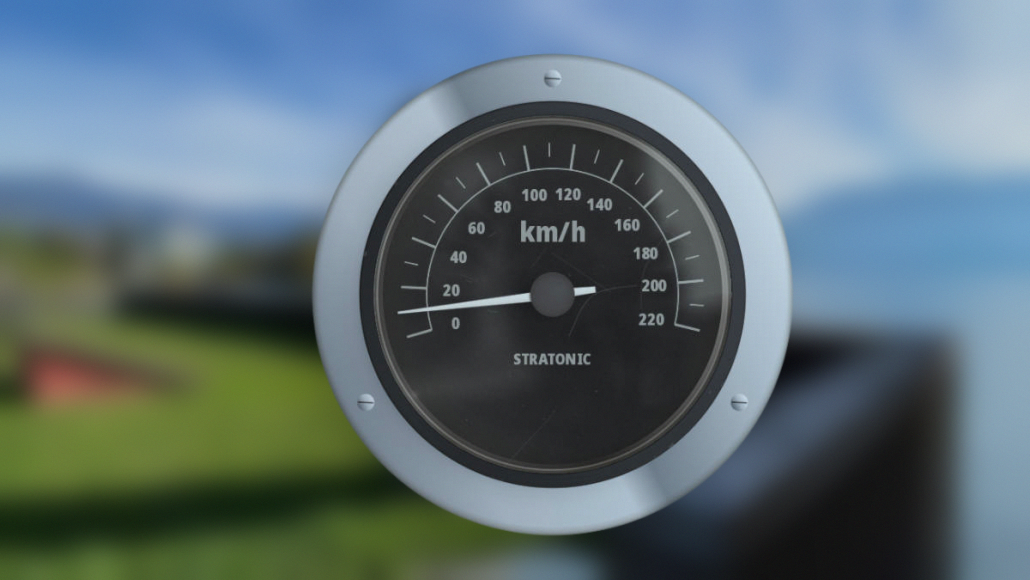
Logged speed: 10 km/h
